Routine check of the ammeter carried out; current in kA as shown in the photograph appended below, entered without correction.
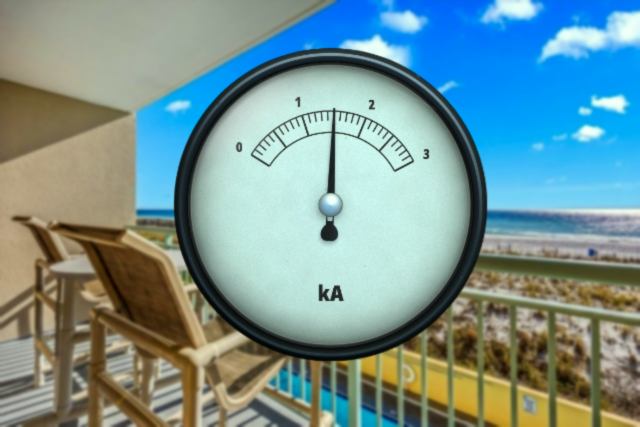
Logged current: 1.5 kA
